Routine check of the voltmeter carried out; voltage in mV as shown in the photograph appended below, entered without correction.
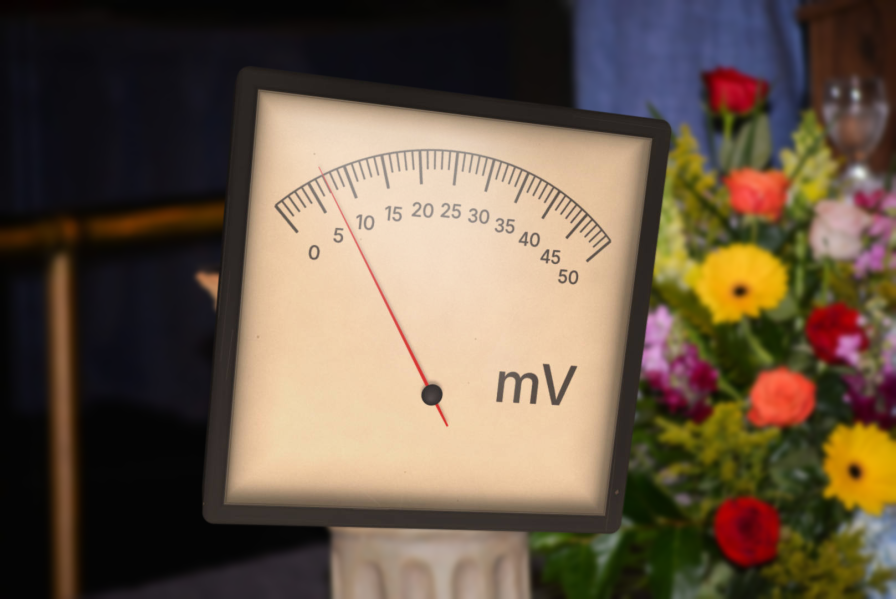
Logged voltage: 7 mV
